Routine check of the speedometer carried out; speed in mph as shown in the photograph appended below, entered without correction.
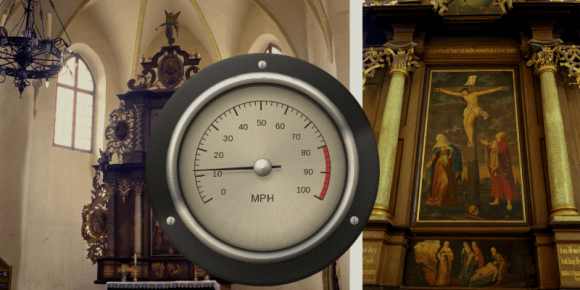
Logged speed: 12 mph
